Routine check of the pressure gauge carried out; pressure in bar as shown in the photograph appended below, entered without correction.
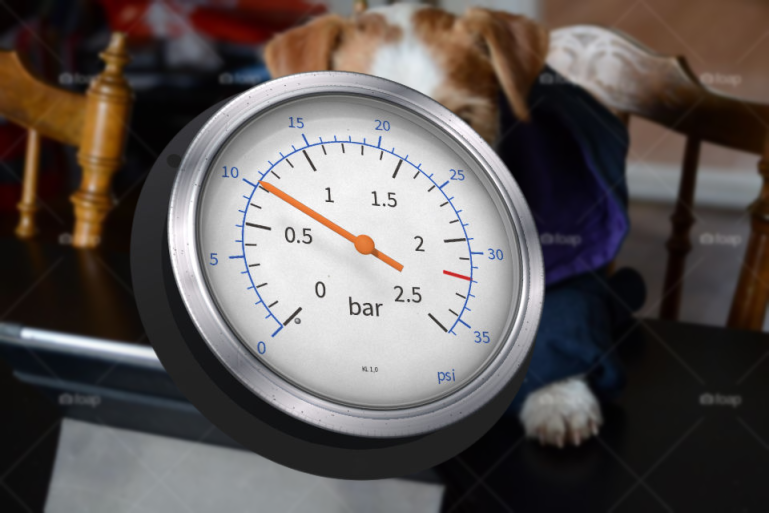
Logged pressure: 0.7 bar
